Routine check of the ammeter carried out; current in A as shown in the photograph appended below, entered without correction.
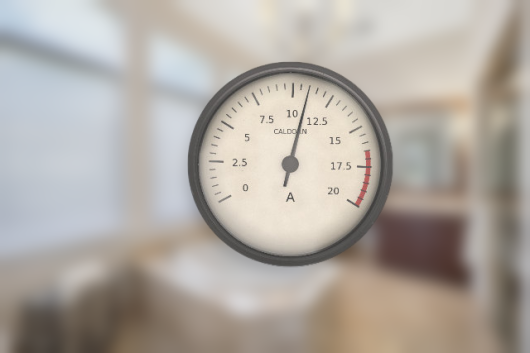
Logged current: 11 A
